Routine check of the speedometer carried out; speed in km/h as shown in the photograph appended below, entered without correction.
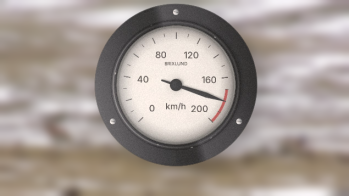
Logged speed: 180 km/h
